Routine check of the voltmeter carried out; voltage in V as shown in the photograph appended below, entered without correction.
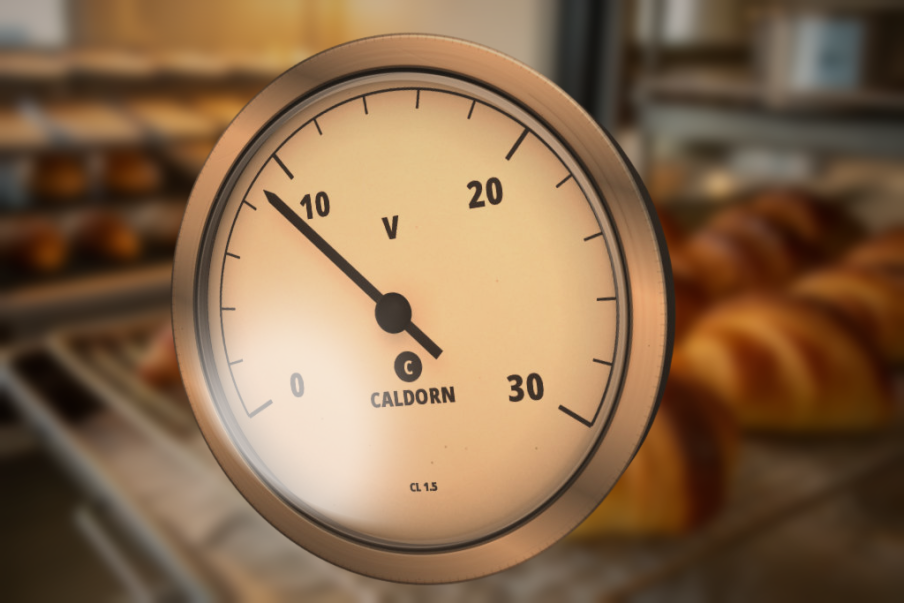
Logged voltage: 9 V
